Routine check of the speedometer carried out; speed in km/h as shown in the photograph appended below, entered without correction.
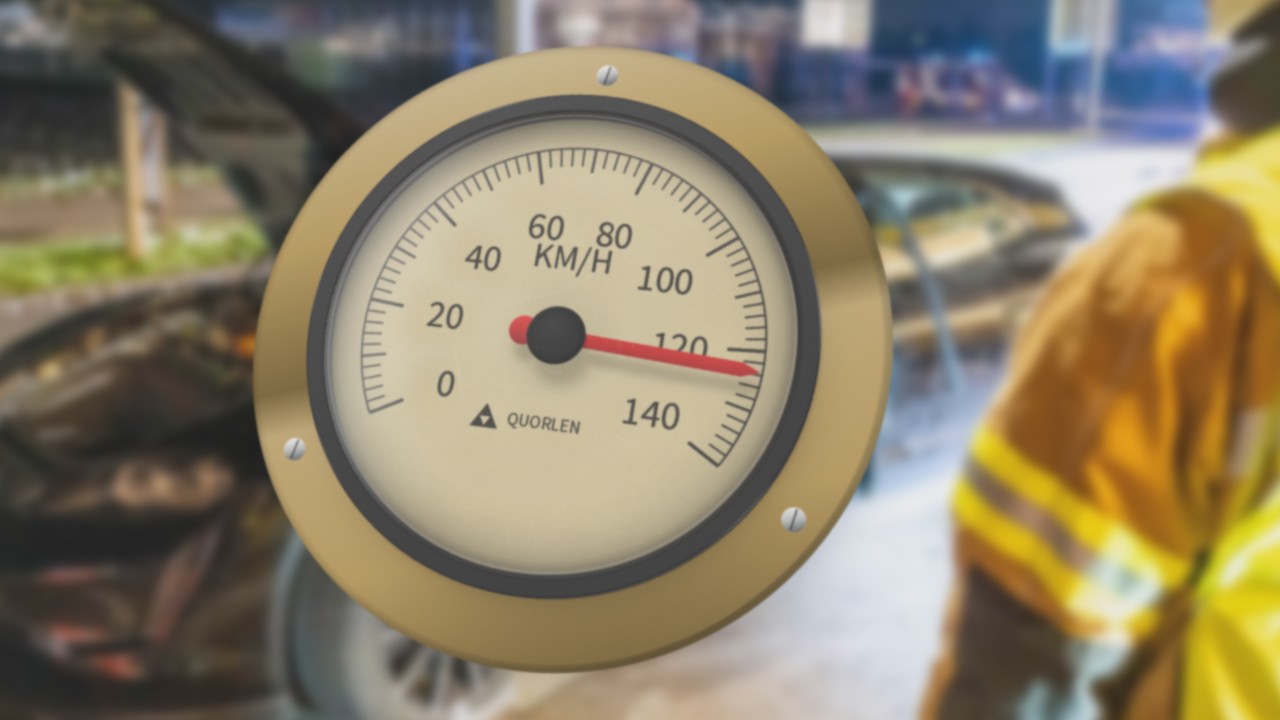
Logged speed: 124 km/h
